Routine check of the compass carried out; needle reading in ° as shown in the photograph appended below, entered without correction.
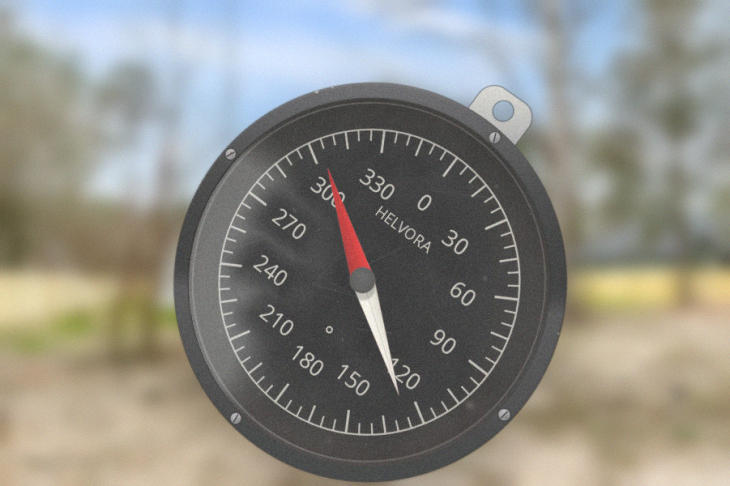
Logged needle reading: 305 °
